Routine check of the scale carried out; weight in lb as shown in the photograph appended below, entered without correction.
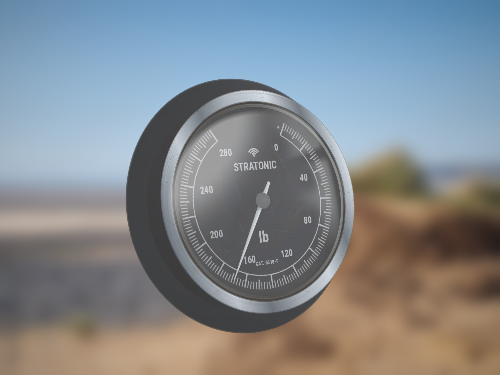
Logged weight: 170 lb
